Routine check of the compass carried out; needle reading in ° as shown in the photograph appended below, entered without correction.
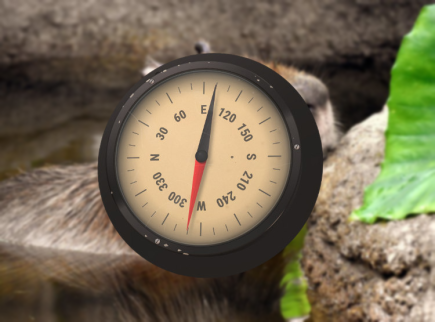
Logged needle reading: 280 °
